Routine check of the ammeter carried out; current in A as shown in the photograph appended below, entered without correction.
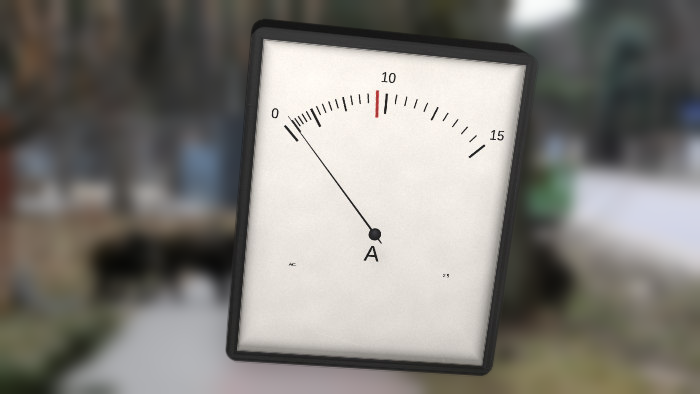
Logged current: 2.5 A
